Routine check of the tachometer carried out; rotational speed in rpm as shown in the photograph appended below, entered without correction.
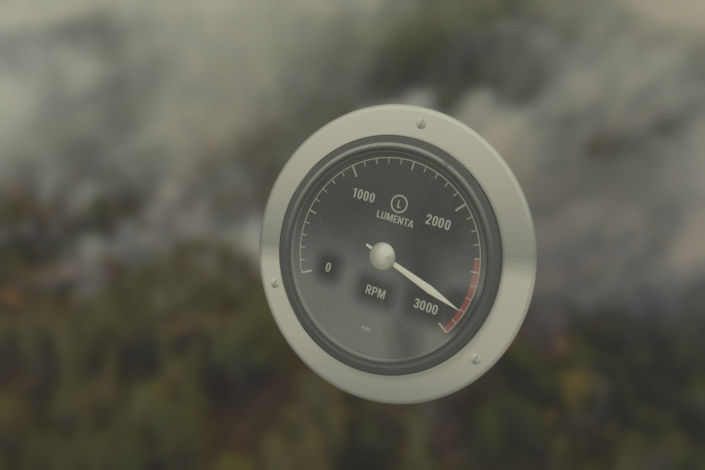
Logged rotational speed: 2800 rpm
